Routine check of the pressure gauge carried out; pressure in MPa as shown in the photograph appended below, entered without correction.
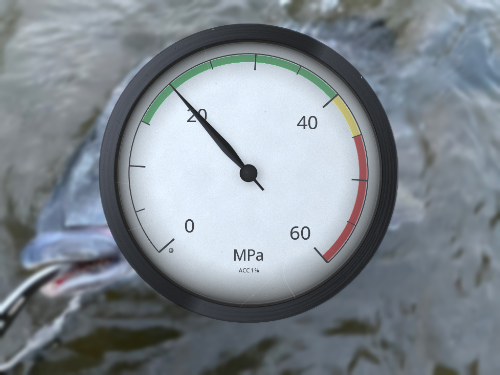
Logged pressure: 20 MPa
